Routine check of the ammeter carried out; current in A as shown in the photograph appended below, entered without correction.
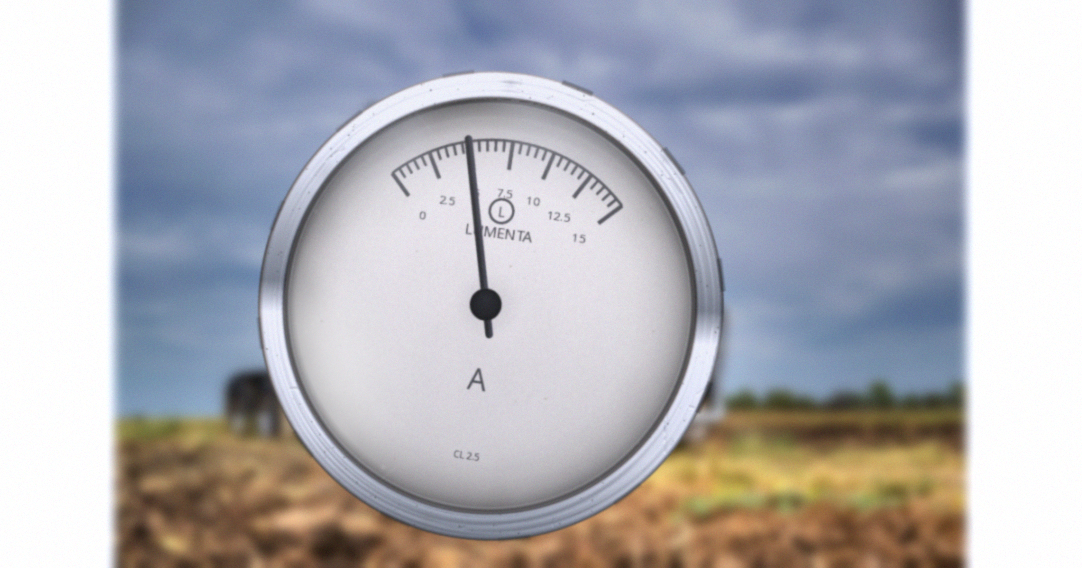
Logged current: 5 A
